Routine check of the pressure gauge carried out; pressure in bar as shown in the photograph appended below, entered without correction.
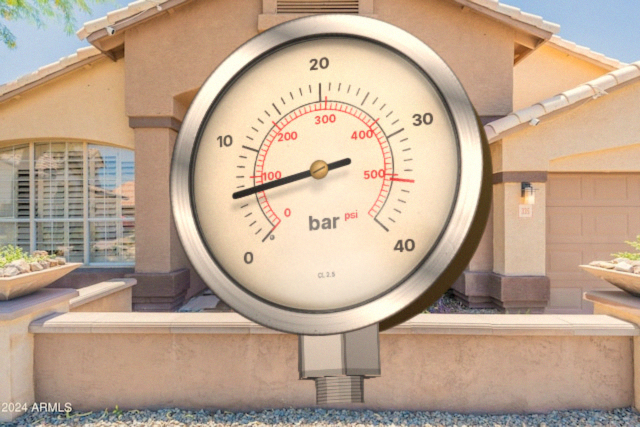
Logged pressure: 5 bar
